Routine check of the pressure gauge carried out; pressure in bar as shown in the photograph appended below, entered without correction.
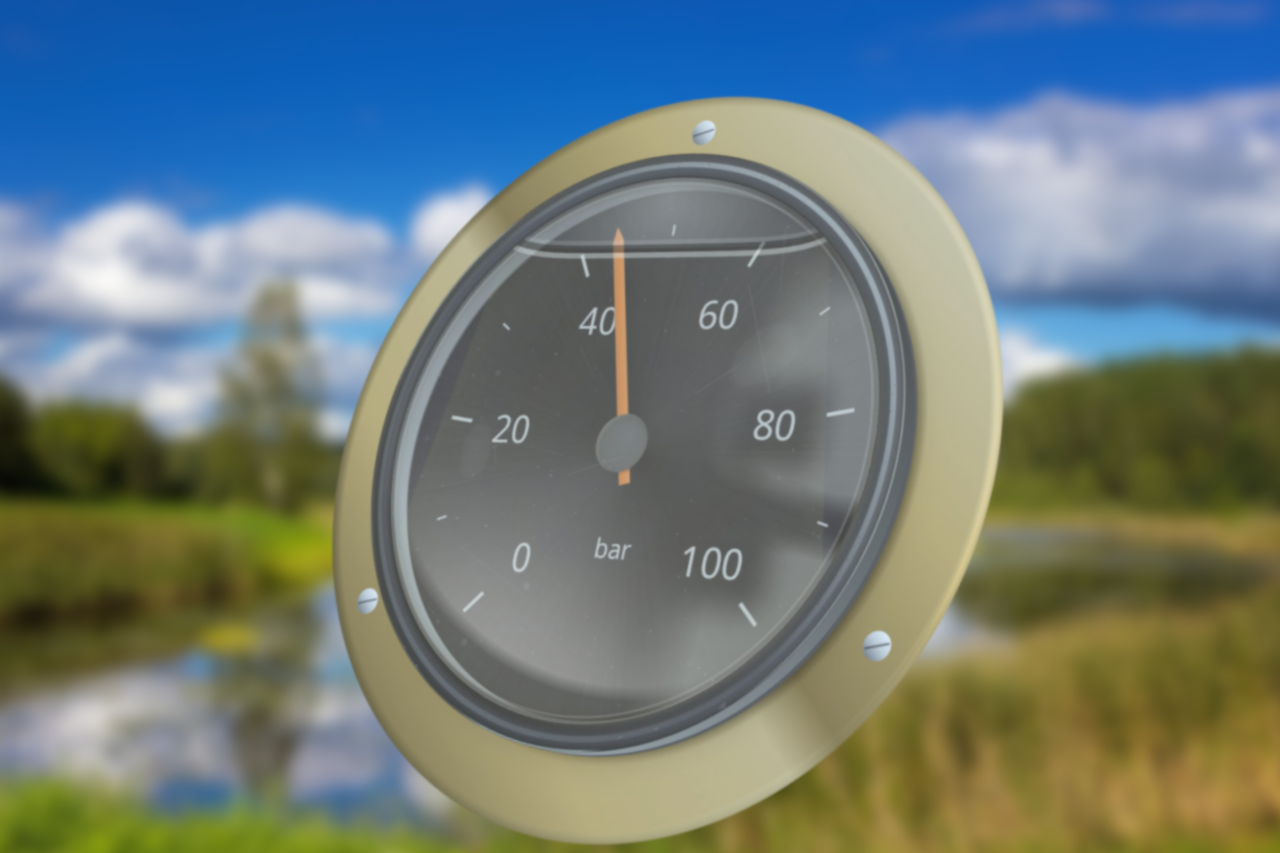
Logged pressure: 45 bar
